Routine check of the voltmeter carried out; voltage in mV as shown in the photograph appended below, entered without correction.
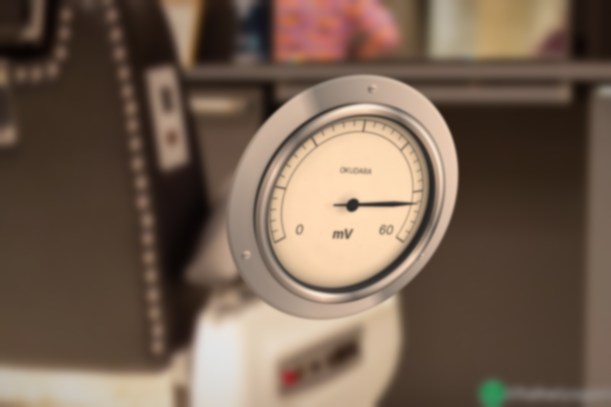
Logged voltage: 52 mV
